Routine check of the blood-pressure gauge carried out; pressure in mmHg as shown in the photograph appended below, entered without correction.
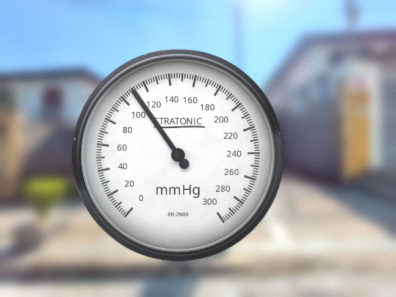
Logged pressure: 110 mmHg
